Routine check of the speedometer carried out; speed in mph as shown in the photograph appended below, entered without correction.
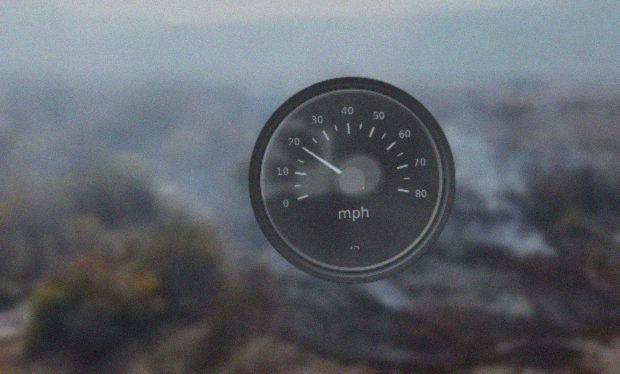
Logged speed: 20 mph
